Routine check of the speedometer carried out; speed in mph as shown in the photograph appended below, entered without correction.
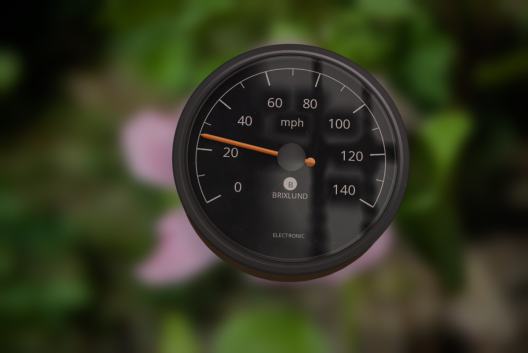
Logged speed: 25 mph
